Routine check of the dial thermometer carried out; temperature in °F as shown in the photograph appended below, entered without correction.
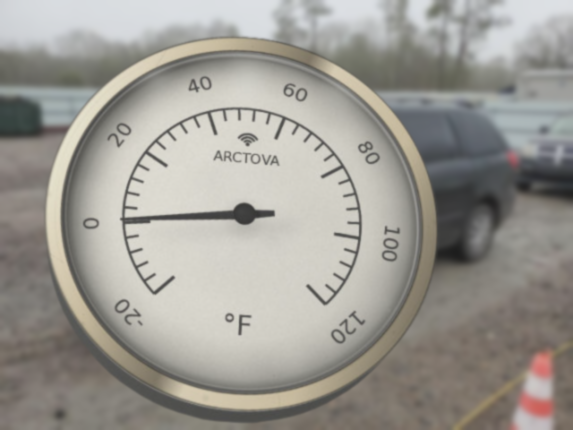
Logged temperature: 0 °F
